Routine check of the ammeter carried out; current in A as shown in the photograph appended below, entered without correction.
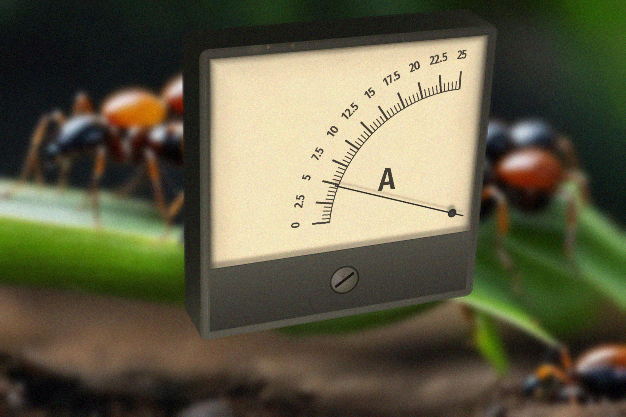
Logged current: 5 A
